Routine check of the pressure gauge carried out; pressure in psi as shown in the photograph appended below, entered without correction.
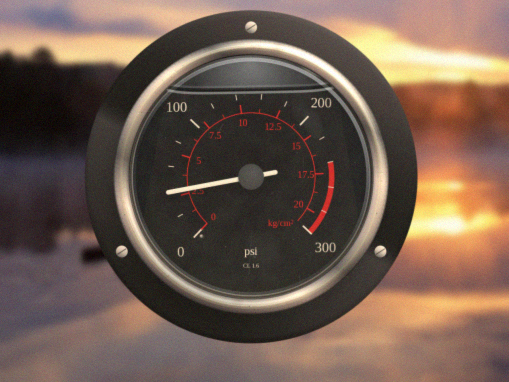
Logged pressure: 40 psi
